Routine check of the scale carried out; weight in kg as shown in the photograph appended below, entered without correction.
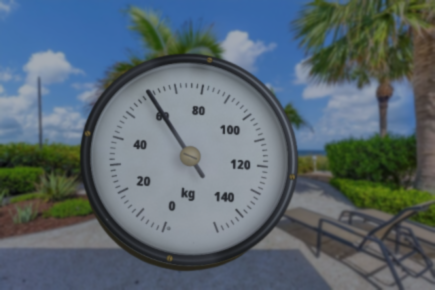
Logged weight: 60 kg
